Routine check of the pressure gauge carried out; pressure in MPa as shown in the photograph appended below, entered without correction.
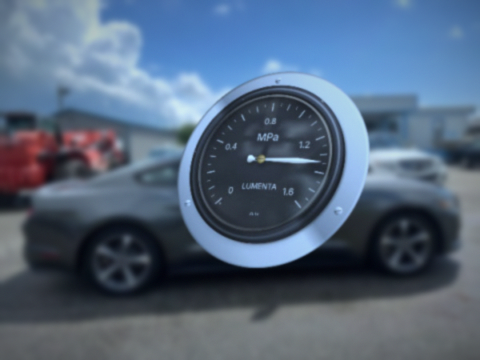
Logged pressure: 1.35 MPa
